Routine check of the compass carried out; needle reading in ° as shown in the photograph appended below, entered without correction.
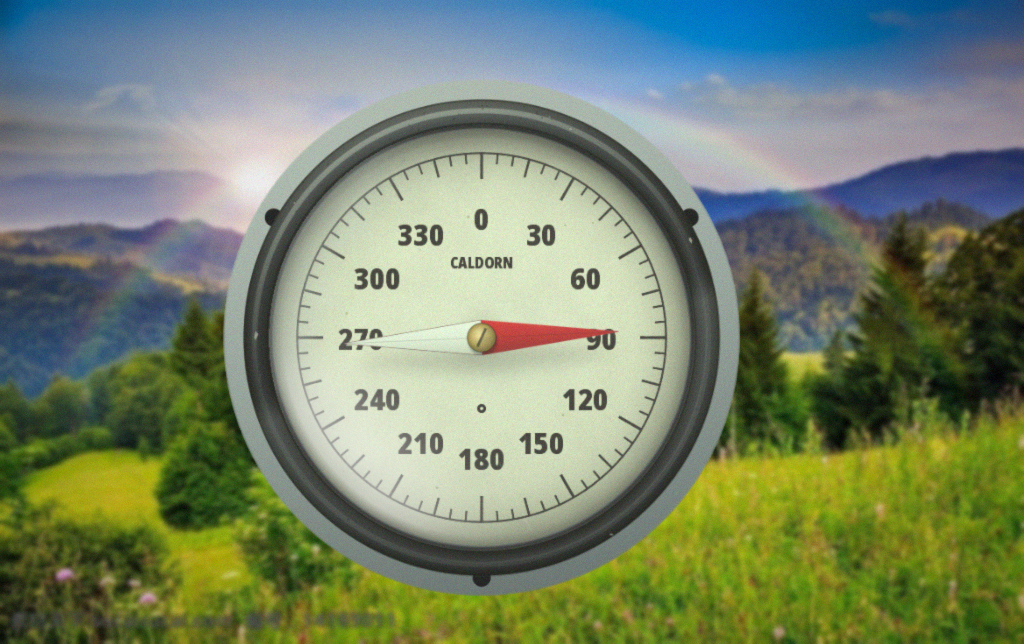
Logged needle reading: 87.5 °
